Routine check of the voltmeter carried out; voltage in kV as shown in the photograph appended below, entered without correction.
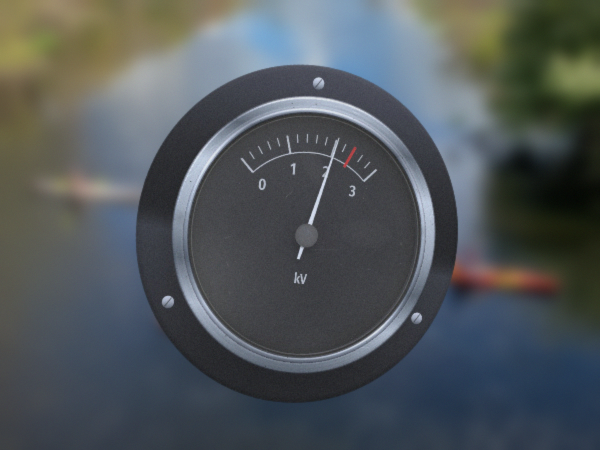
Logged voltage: 2 kV
